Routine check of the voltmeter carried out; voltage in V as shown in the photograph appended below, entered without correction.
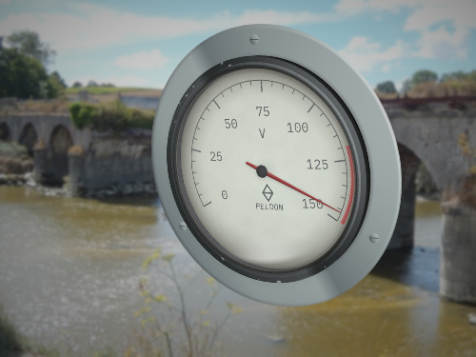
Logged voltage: 145 V
